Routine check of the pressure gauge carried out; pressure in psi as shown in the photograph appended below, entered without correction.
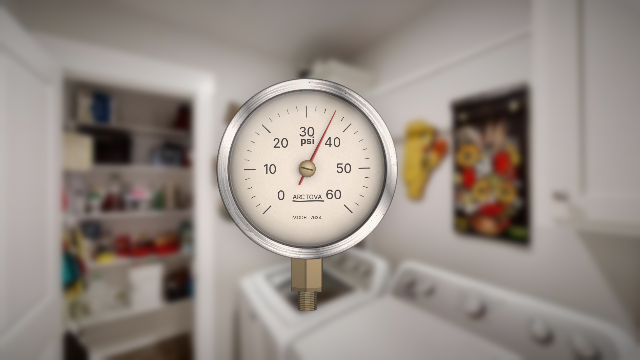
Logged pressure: 36 psi
